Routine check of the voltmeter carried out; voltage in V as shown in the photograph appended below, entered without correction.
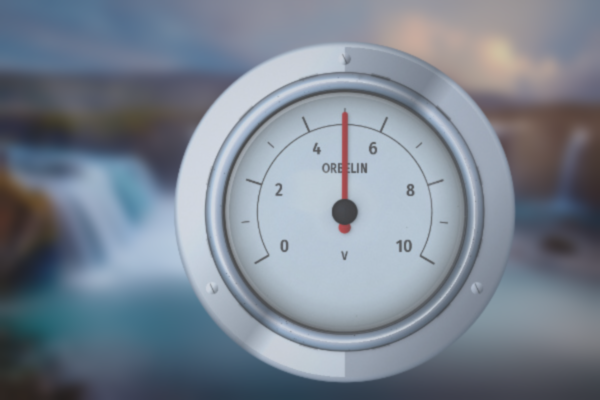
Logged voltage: 5 V
